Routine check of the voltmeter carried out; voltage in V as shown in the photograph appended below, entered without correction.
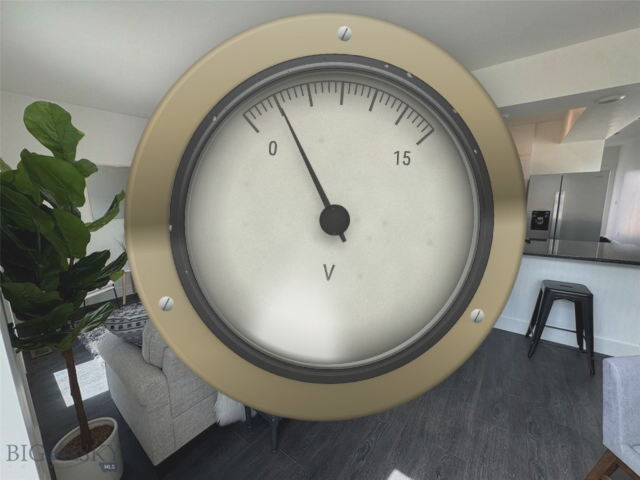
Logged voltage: 2.5 V
